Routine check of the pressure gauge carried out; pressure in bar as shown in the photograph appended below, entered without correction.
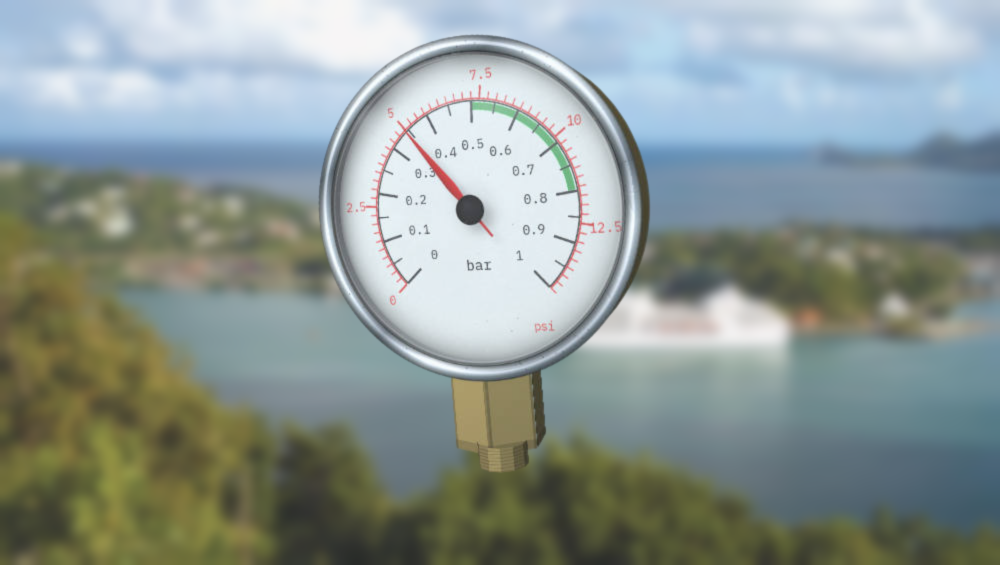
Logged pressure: 0.35 bar
